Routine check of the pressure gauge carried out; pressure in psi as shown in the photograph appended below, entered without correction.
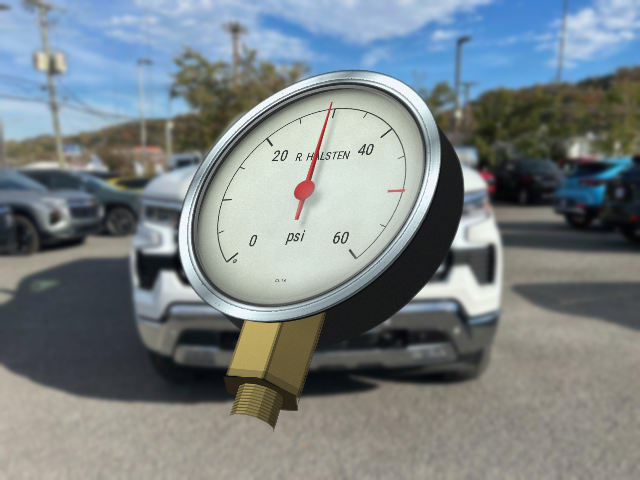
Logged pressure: 30 psi
